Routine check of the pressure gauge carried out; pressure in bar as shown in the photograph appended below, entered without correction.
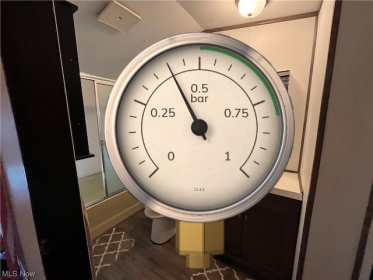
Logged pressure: 0.4 bar
